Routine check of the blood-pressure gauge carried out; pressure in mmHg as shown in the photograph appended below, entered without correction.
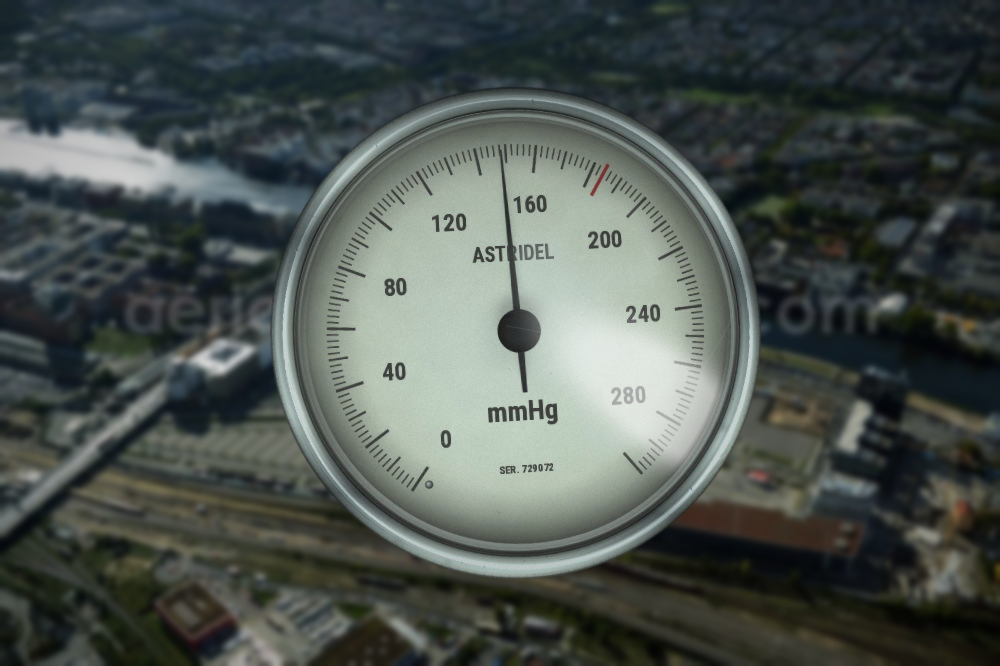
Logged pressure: 148 mmHg
